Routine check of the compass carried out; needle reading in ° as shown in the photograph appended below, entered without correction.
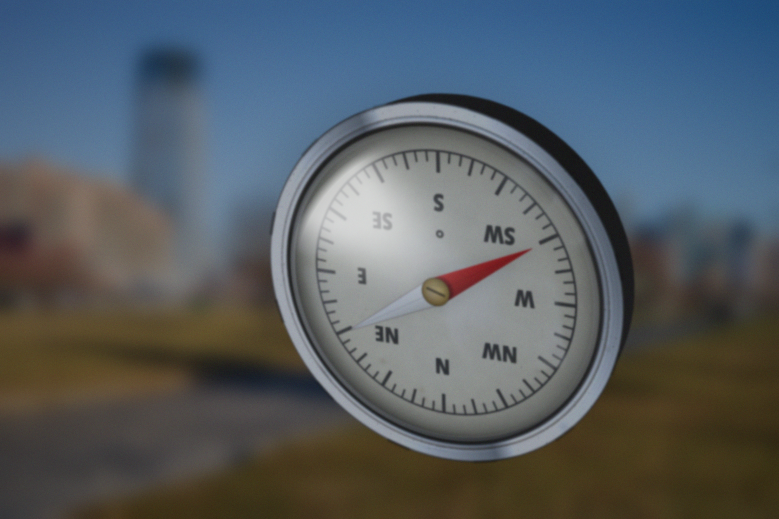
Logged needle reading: 240 °
